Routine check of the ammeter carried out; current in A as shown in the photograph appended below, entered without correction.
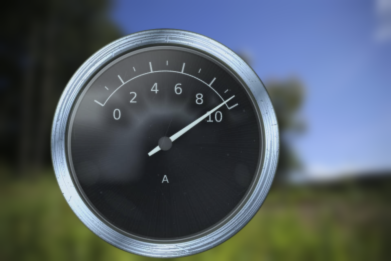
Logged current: 9.5 A
